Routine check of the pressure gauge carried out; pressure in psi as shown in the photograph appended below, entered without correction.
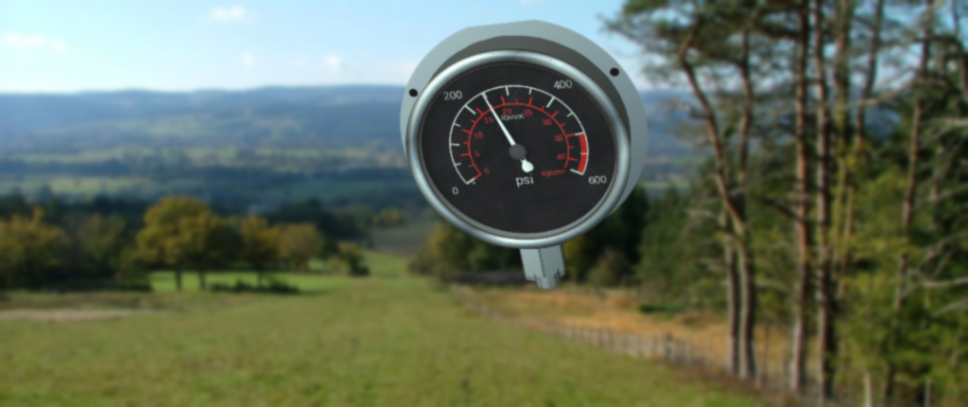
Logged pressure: 250 psi
